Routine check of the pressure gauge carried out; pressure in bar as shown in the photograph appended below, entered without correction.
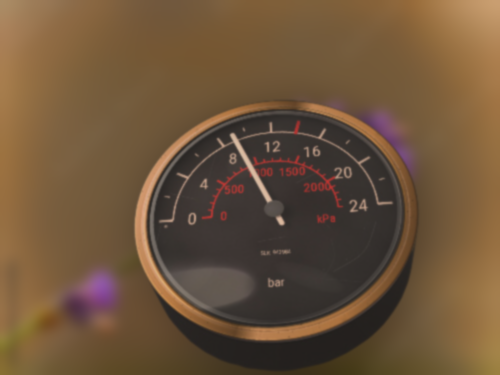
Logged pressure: 9 bar
